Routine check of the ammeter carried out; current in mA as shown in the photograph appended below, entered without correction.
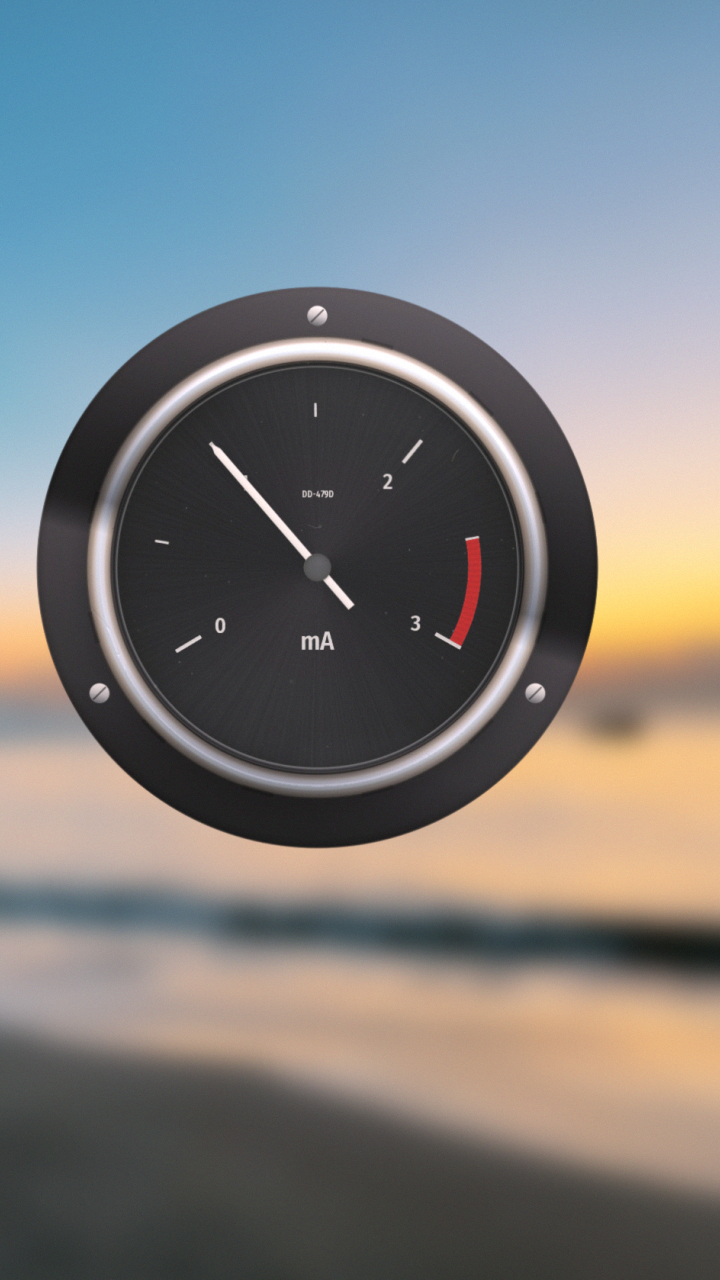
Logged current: 1 mA
